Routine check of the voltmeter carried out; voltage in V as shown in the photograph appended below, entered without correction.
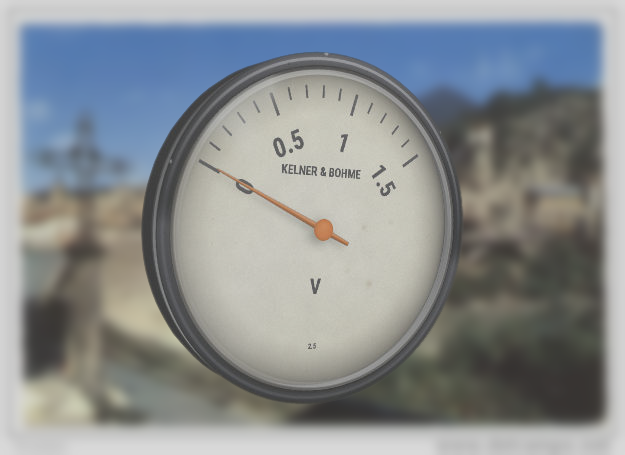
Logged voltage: 0 V
